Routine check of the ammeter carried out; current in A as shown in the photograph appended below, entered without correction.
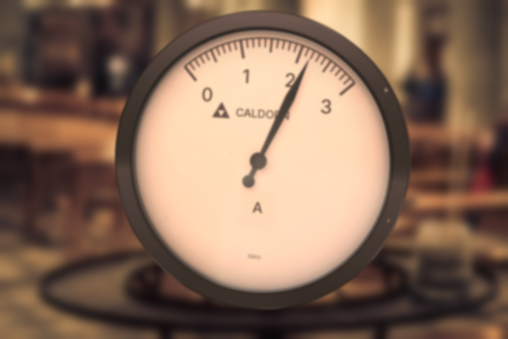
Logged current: 2.2 A
